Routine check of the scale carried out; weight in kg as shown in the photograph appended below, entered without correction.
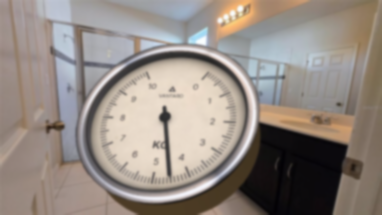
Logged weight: 4.5 kg
